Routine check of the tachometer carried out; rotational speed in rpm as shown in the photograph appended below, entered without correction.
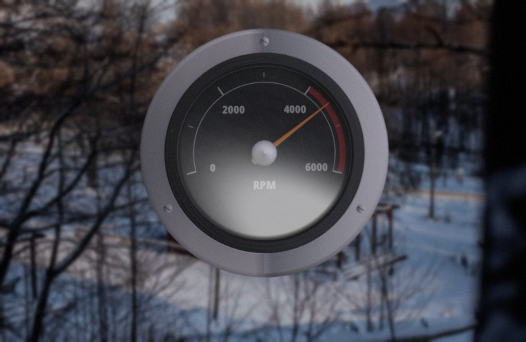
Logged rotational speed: 4500 rpm
